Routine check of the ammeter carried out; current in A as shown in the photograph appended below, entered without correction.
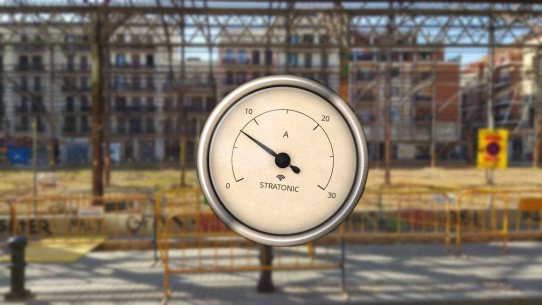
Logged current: 7.5 A
